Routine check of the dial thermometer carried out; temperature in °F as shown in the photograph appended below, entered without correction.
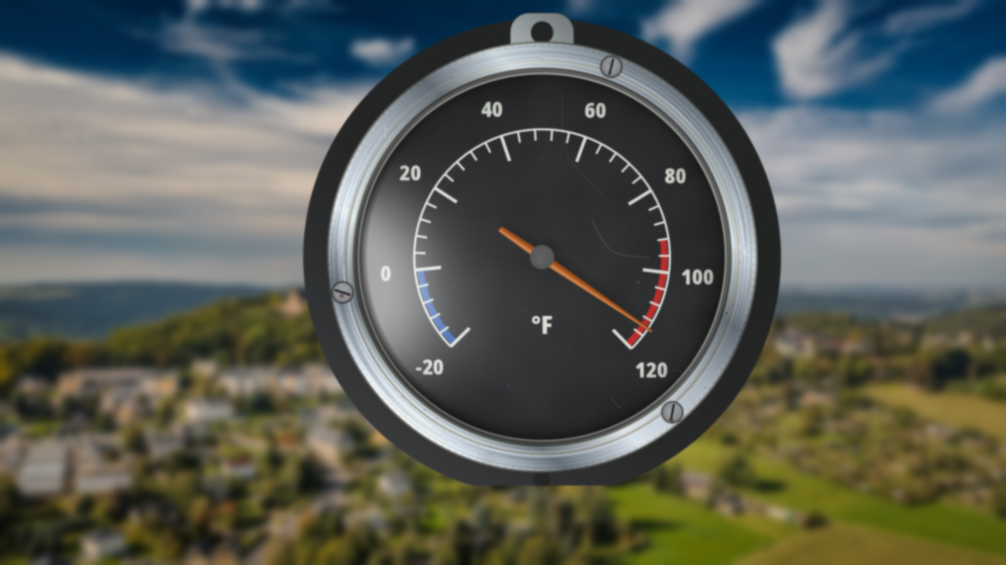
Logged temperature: 114 °F
